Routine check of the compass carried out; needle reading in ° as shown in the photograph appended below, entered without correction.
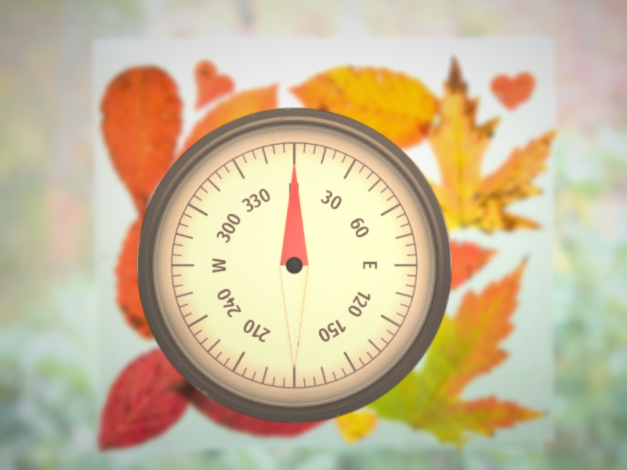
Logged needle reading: 0 °
